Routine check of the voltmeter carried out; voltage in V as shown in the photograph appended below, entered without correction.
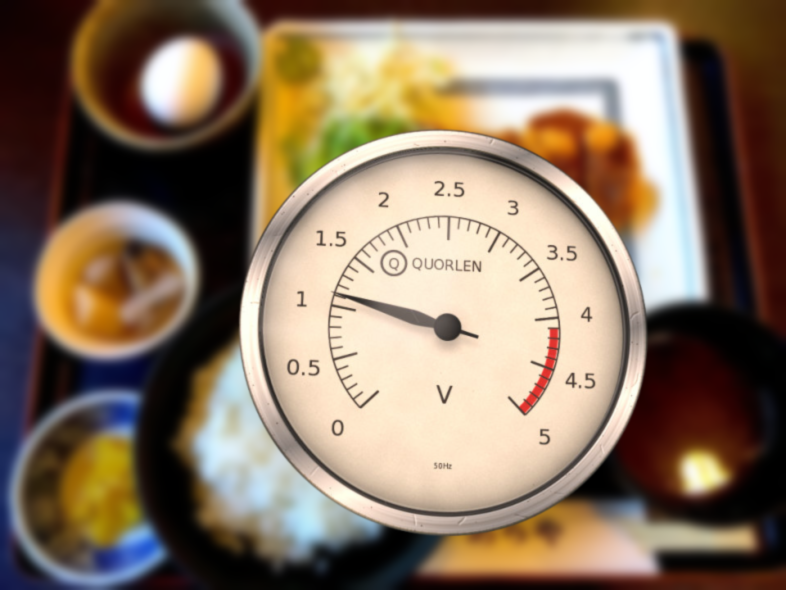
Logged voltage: 1.1 V
